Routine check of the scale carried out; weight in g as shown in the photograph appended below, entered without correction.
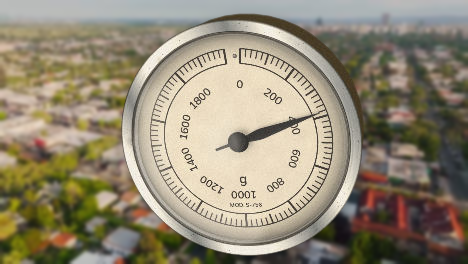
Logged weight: 380 g
